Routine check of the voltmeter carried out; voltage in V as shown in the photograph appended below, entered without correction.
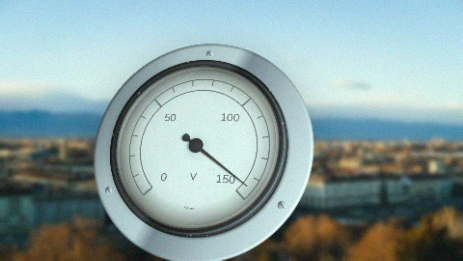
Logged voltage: 145 V
